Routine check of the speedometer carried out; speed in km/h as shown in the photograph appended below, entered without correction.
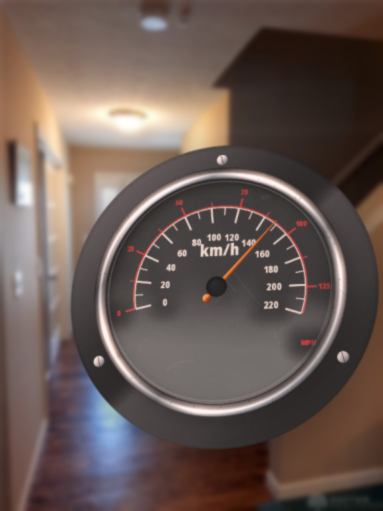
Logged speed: 150 km/h
